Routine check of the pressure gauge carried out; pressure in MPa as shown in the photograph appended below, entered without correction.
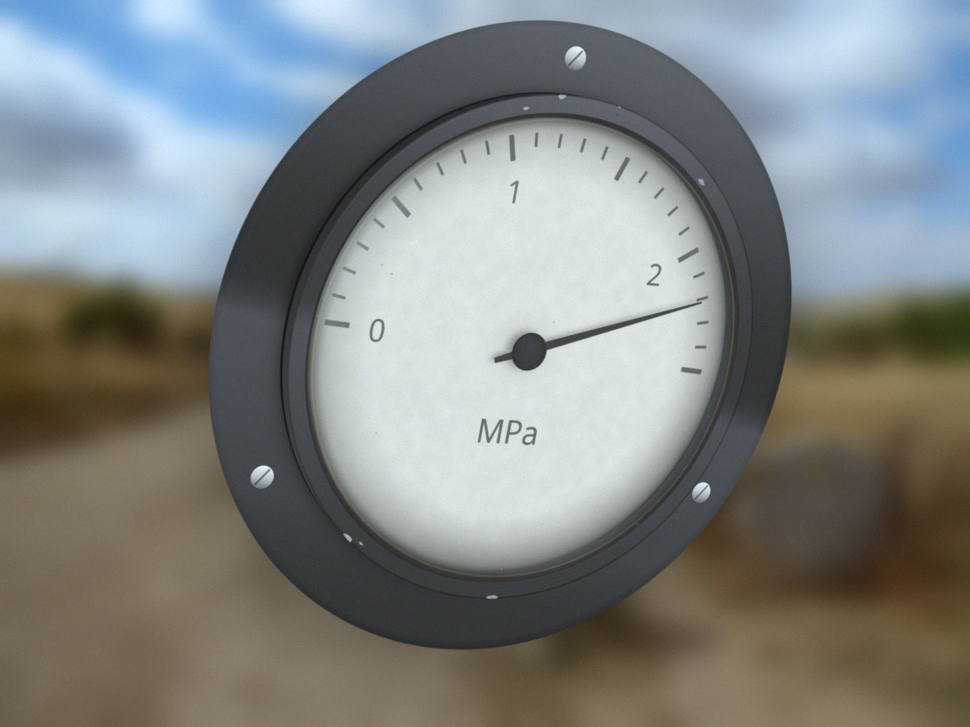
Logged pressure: 2.2 MPa
